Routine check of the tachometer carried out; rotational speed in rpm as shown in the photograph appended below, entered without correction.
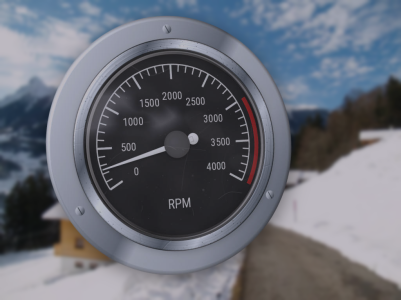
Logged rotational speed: 250 rpm
